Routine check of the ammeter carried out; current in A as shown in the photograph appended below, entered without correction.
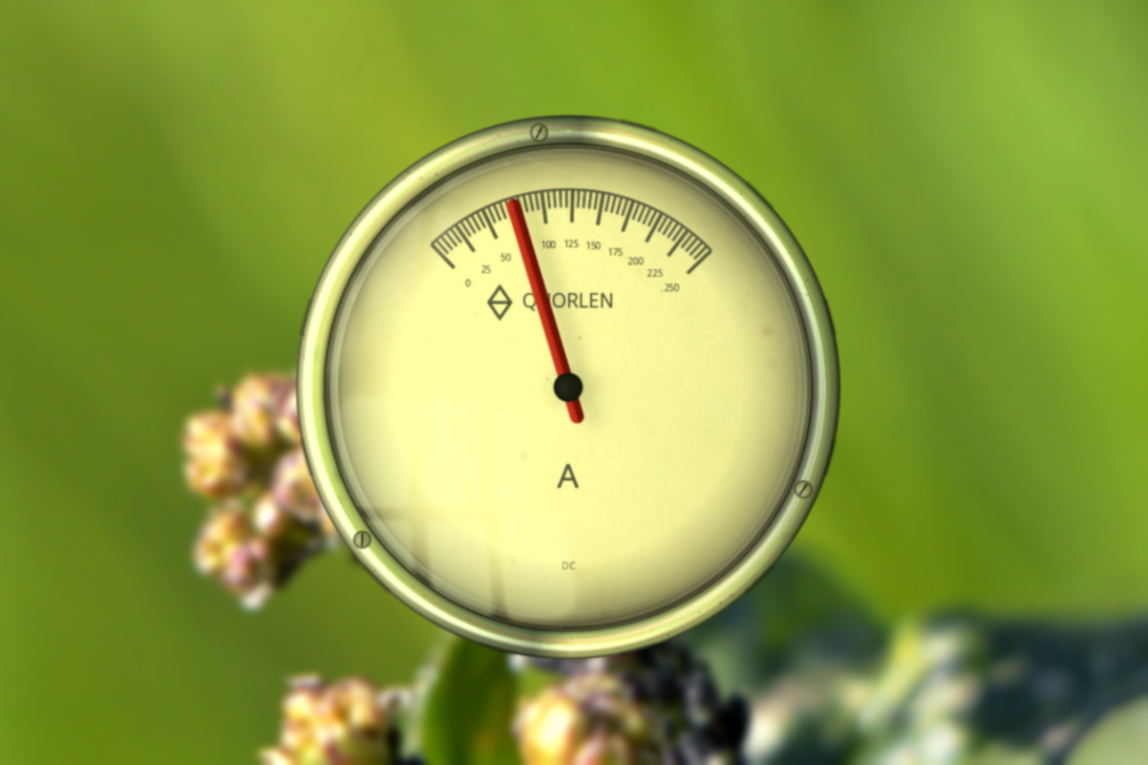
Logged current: 75 A
